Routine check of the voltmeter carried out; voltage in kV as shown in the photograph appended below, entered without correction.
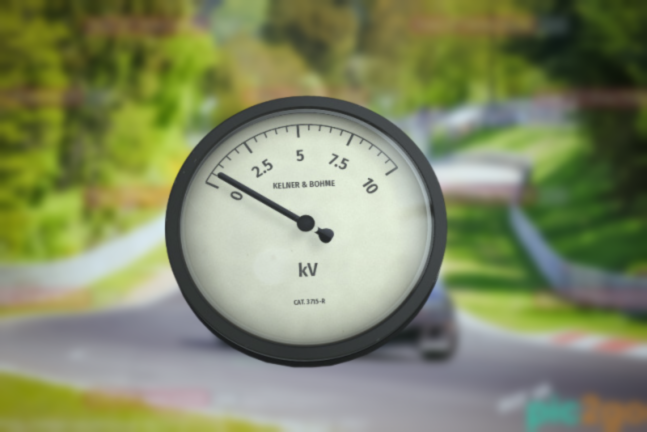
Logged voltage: 0.5 kV
